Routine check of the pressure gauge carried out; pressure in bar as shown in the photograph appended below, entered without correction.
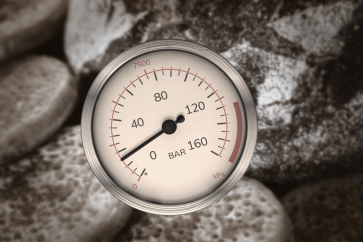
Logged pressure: 15 bar
